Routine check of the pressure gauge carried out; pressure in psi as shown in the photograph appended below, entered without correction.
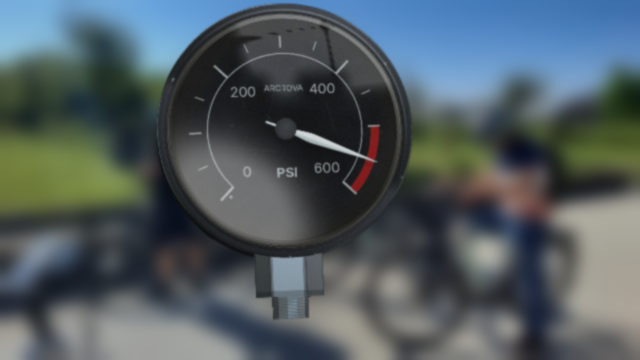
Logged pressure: 550 psi
